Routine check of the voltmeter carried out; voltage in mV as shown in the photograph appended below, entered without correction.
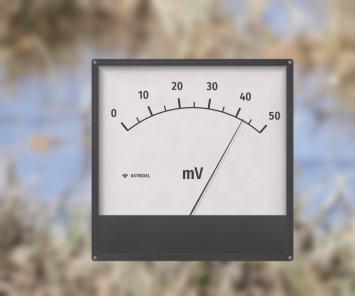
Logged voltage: 42.5 mV
